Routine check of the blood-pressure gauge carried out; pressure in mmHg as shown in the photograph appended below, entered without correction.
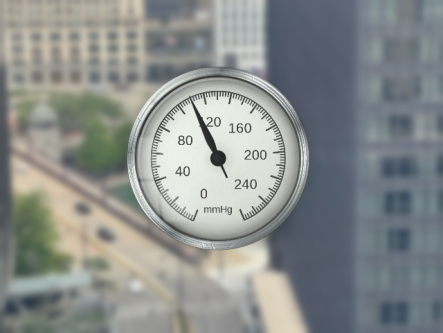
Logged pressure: 110 mmHg
